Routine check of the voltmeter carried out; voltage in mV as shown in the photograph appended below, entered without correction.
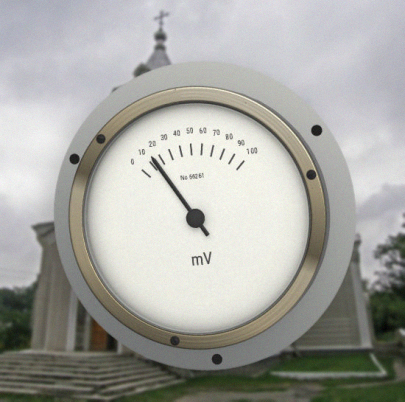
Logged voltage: 15 mV
